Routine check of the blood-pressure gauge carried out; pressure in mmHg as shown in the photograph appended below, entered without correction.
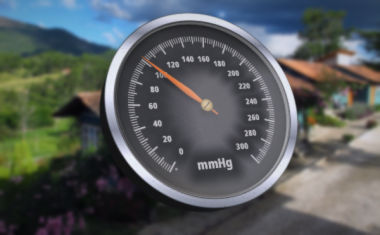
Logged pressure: 100 mmHg
